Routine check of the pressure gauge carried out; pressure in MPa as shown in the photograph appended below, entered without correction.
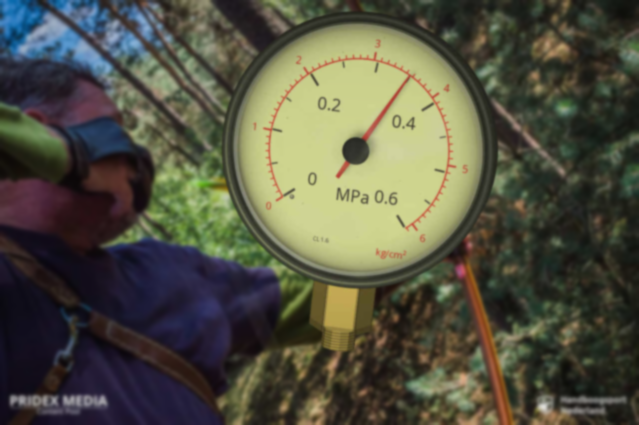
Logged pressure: 0.35 MPa
